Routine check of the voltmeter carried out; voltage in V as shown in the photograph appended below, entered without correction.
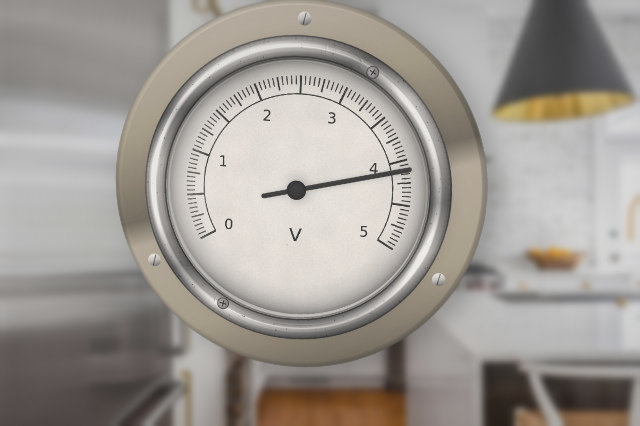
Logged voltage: 4.1 V
